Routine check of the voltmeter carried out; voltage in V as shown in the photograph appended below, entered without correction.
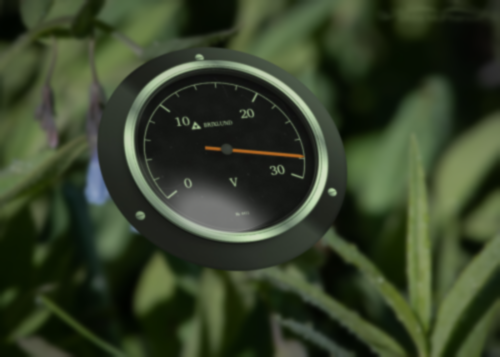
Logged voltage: 28 V
